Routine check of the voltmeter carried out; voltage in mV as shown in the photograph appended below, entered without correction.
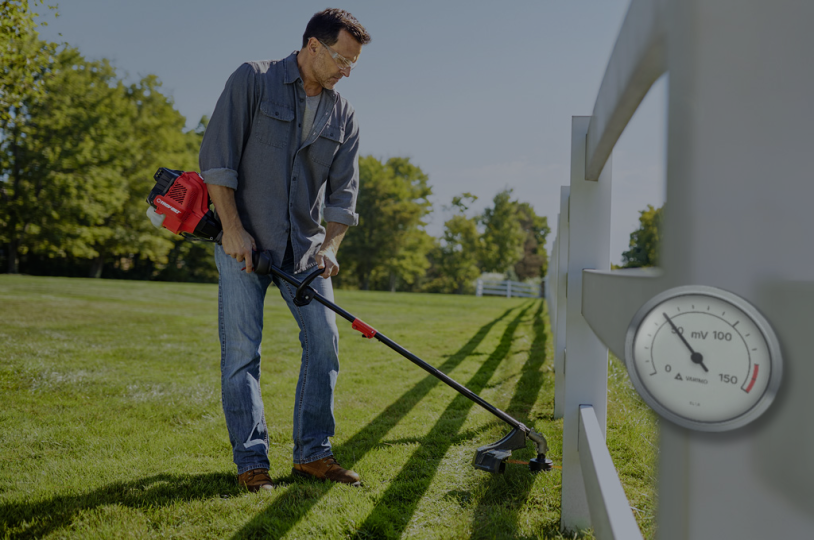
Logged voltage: 50 mV
